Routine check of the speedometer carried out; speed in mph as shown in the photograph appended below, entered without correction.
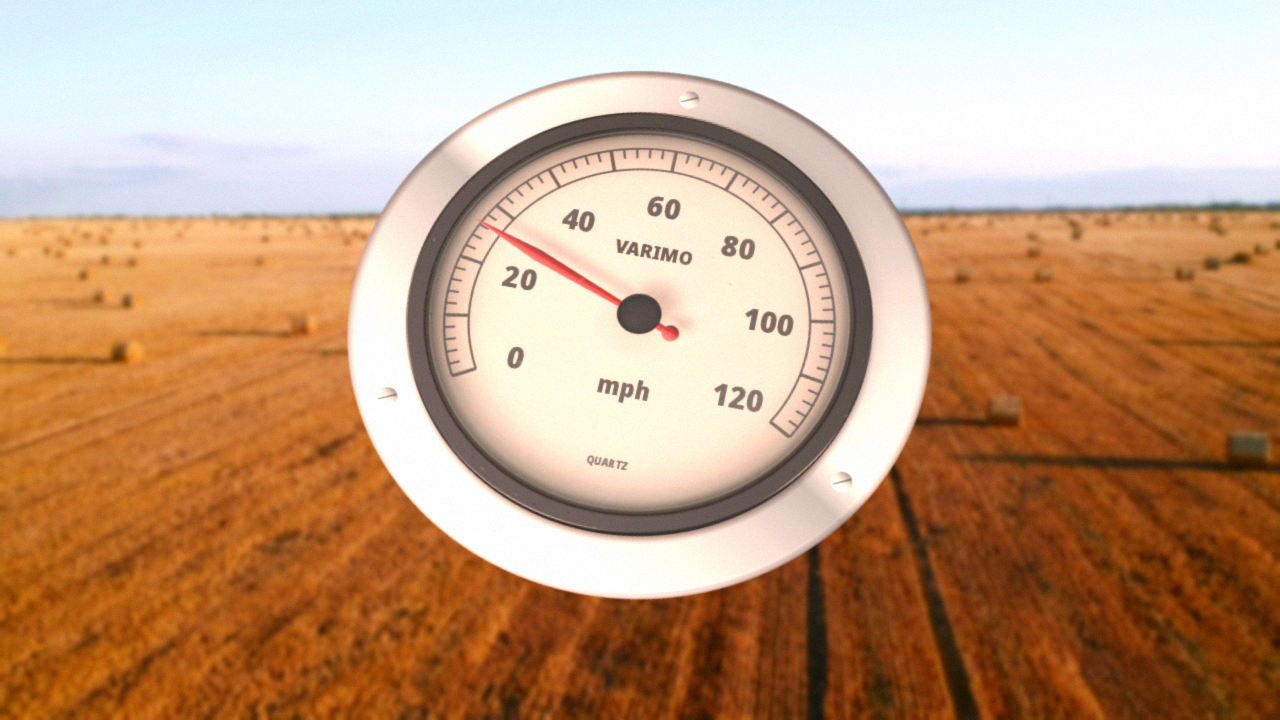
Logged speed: 26 mph
